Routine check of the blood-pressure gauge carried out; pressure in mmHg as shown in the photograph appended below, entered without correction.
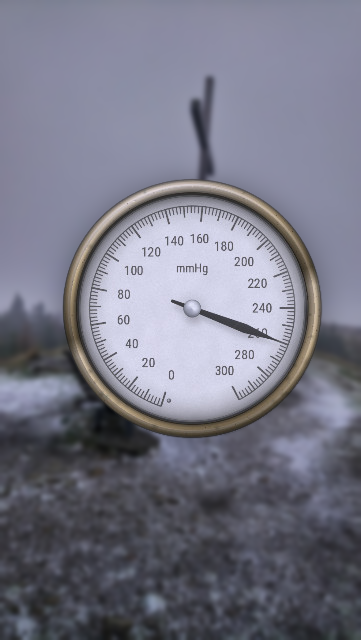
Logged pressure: 260 mmHg
